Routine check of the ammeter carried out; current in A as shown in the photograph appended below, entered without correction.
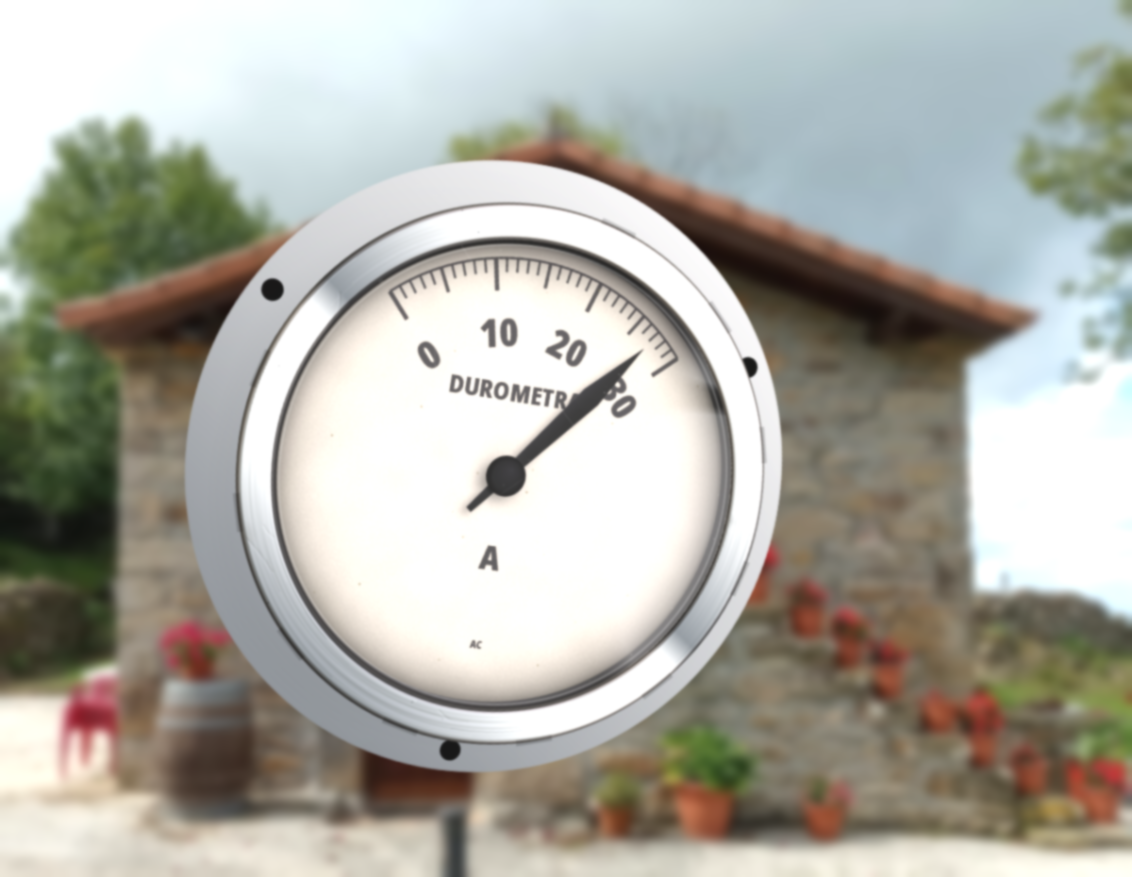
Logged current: 27 A
